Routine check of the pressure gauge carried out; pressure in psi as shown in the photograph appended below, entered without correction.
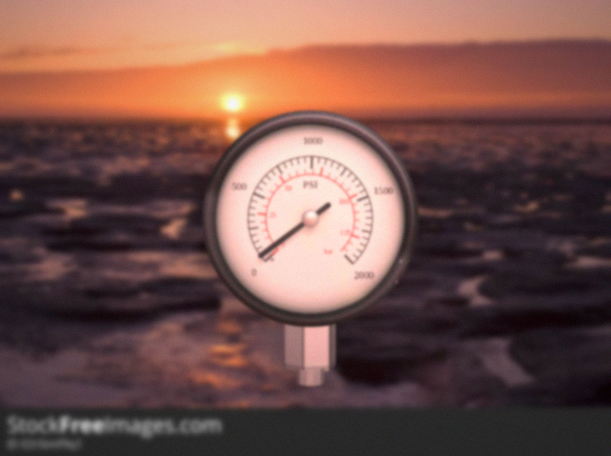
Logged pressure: 50 psi
